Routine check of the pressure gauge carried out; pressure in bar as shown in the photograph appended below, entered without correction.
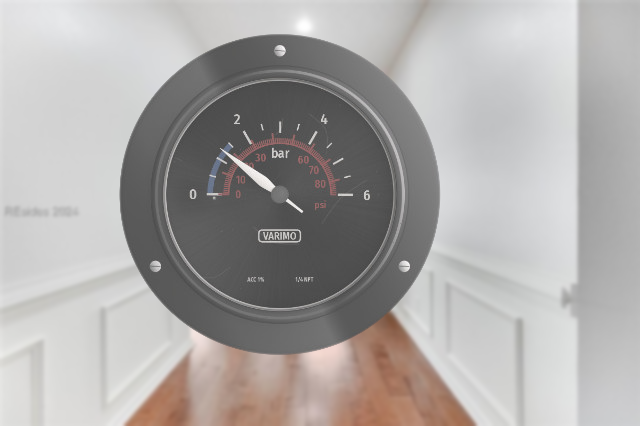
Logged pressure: 1.25 bar
